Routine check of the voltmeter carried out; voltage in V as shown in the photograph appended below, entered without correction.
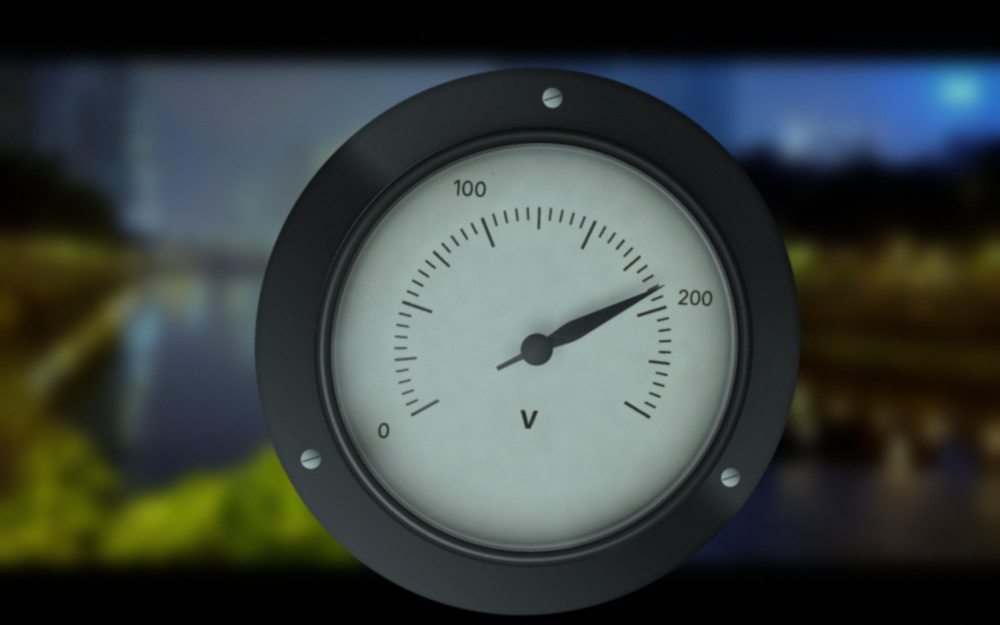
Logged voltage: 190 V
